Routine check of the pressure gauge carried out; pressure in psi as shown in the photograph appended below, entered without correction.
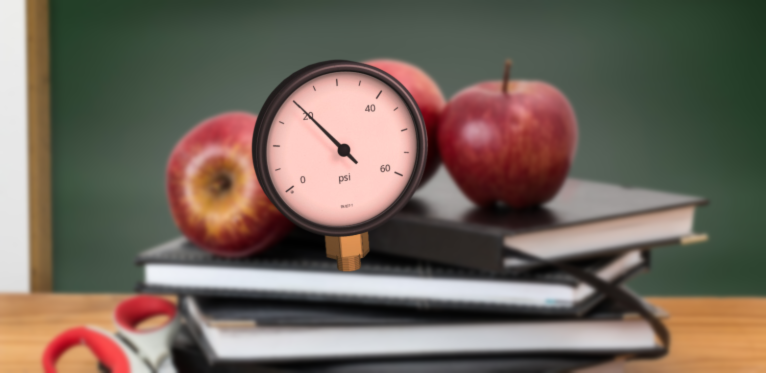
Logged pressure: 20 psi
